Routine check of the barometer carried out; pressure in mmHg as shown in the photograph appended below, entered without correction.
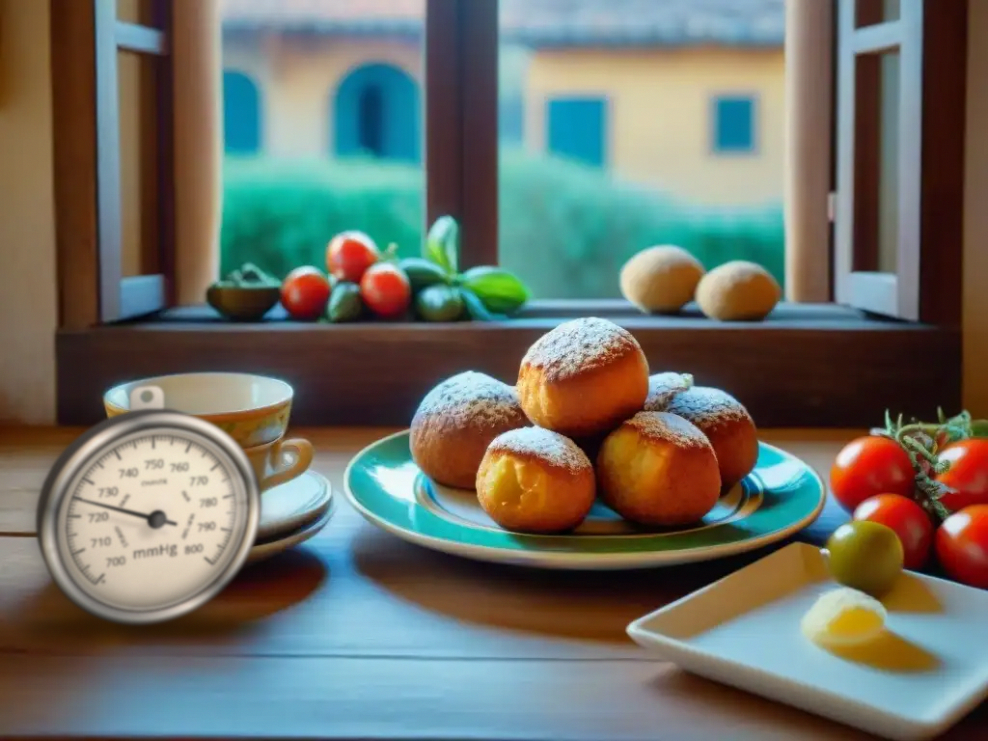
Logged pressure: 725 mmHg
